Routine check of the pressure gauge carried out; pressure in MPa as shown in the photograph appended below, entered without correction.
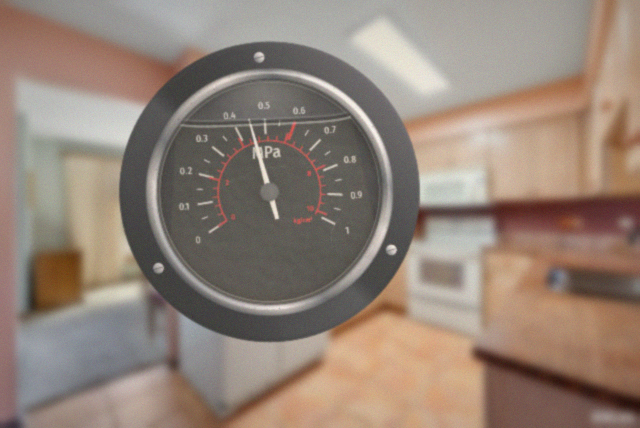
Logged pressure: 0.45 MPa
